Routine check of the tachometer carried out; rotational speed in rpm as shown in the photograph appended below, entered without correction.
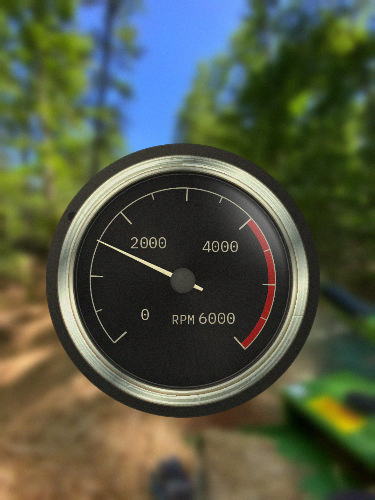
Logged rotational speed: 1500 rpm
